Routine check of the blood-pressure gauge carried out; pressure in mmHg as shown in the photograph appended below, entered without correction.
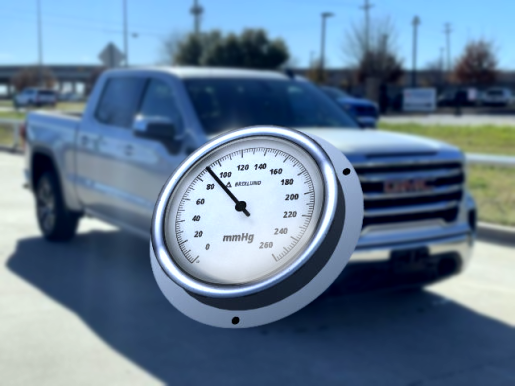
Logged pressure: 90 mmHg
